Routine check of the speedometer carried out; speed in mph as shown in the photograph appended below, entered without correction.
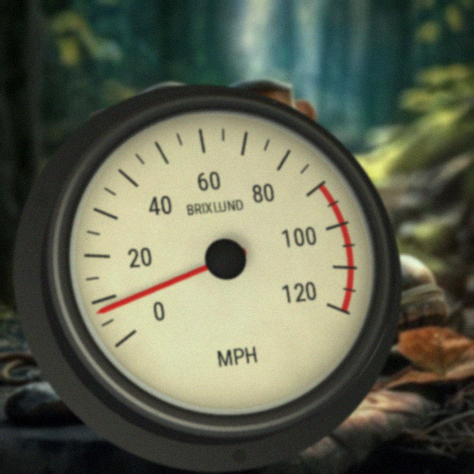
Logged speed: 7.5 mph
